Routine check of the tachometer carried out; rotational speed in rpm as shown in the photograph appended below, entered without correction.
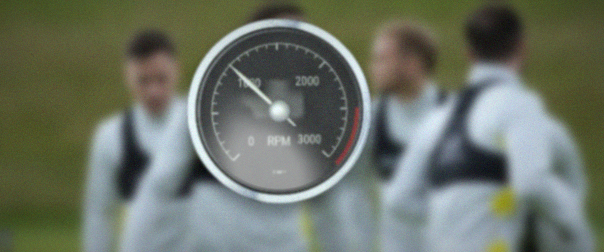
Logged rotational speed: 1000 rpm
